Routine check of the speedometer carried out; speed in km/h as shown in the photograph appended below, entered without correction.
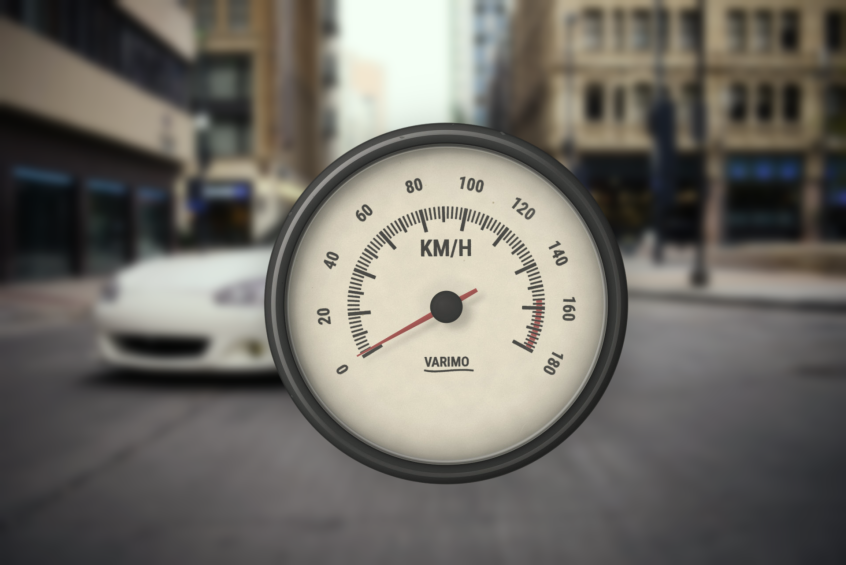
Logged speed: 2 km/h
